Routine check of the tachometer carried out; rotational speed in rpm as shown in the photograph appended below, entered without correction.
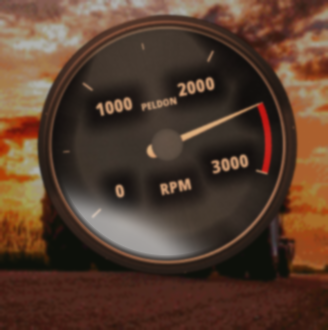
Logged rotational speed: 2500 rpm
